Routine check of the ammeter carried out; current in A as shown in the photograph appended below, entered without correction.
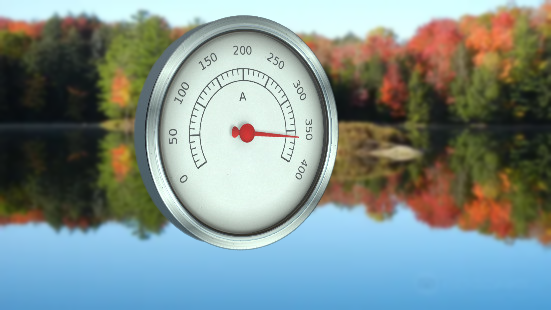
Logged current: 360 A
